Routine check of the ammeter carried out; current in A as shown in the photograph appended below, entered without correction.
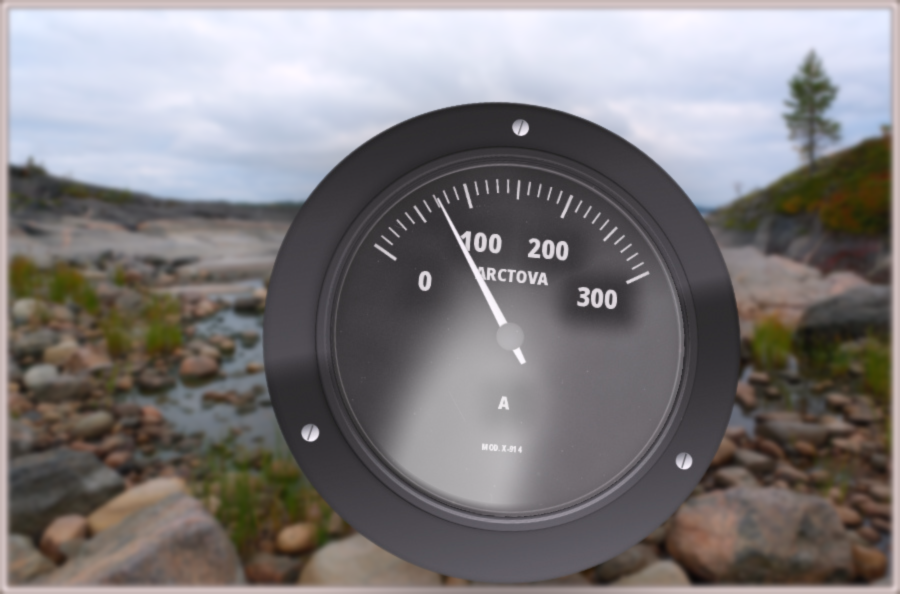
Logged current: 70 A
